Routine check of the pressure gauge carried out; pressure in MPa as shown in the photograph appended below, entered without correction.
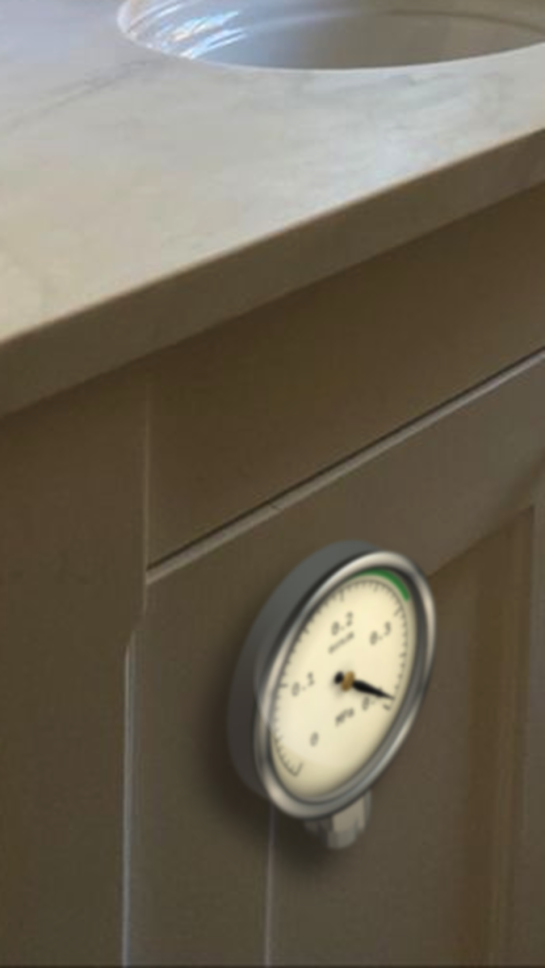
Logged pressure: 0.39 MPa
